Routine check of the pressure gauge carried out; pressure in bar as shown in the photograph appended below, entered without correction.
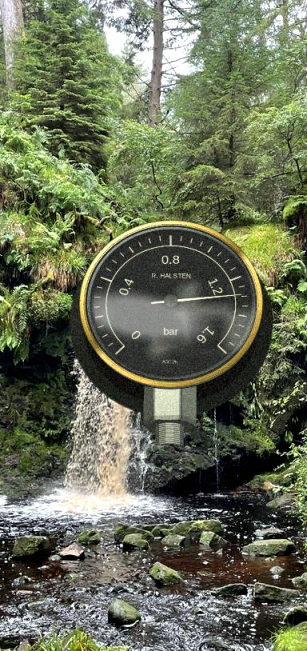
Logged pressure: 1.3 bar
